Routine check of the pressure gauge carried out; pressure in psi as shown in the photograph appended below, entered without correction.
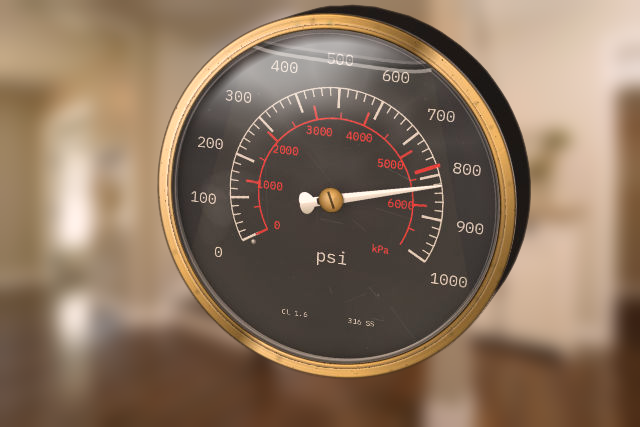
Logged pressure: 820 psi
